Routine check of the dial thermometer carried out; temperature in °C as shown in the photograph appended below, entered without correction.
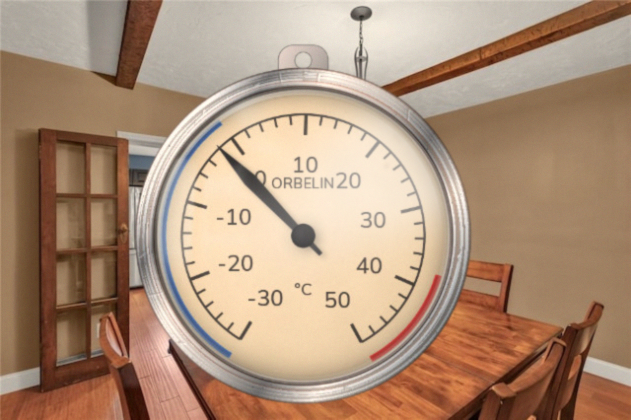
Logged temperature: -2 °C
